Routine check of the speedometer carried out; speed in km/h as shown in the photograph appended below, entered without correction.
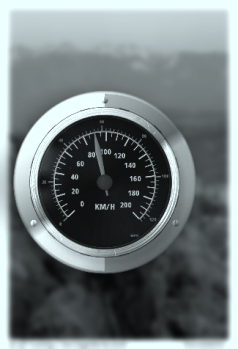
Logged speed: 90 km/h
